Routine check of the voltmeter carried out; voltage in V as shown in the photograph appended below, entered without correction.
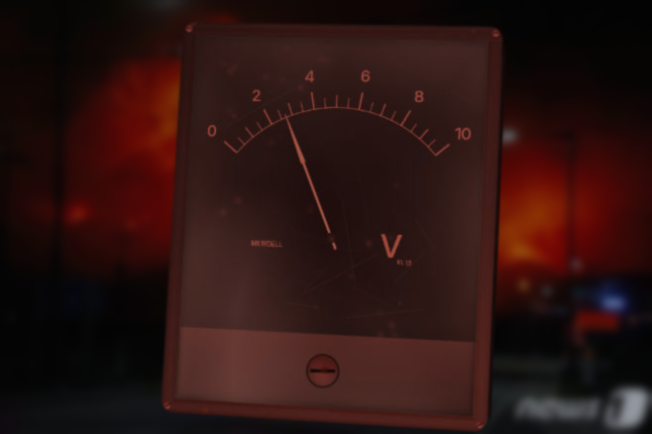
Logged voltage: 2.75 V
